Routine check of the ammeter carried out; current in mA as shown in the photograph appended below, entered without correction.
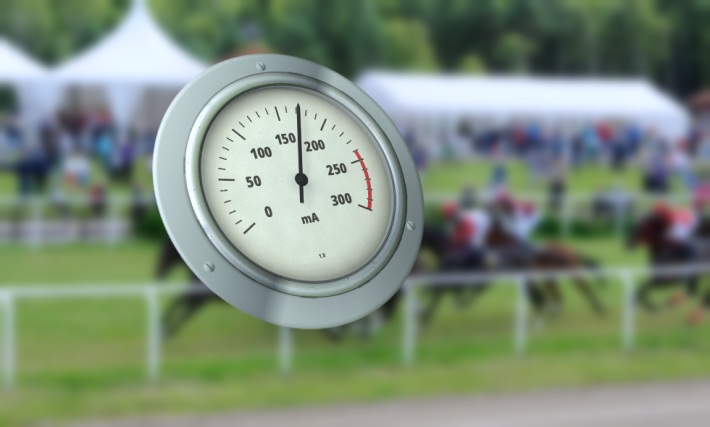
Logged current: 170 mA
